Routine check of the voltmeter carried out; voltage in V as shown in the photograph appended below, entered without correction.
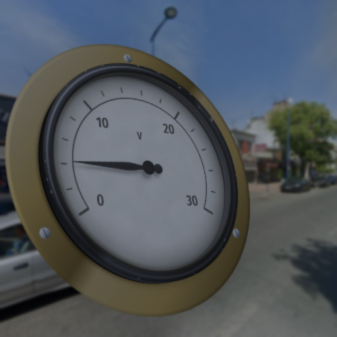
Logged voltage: 4 V
